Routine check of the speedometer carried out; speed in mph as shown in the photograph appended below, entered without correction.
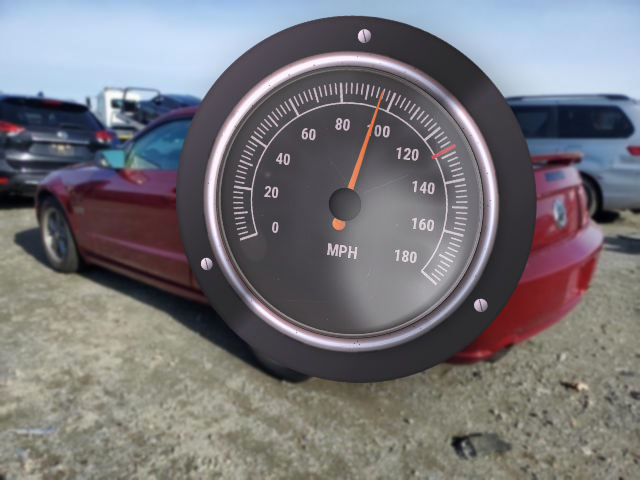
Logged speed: 96 mph
